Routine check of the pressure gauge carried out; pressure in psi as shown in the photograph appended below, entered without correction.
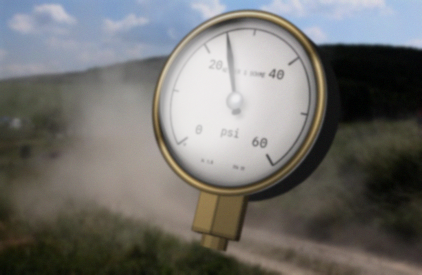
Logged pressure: 25 psi
